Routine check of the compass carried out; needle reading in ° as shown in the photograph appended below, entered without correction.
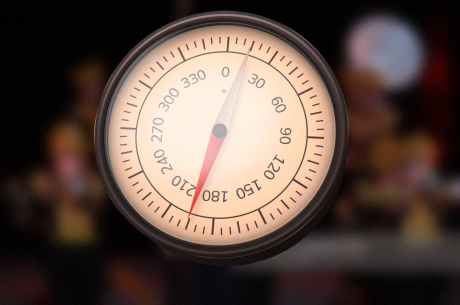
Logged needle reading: 195 °
